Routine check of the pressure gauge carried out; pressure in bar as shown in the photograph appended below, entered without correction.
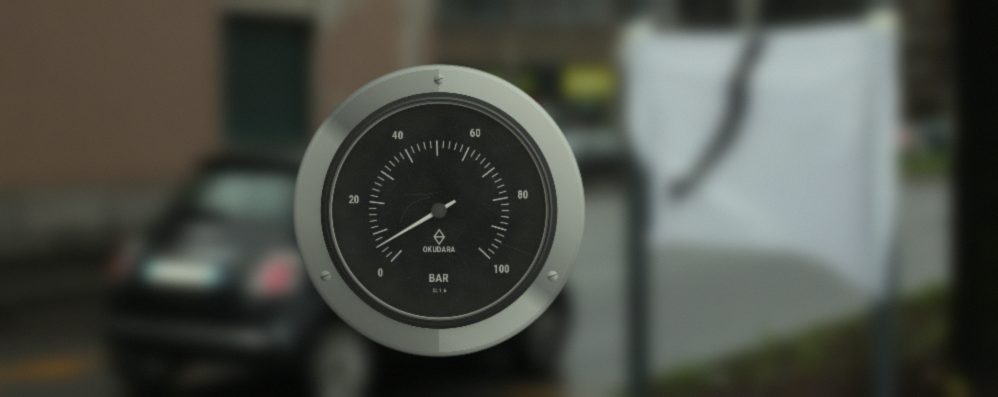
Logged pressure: 6 bar
